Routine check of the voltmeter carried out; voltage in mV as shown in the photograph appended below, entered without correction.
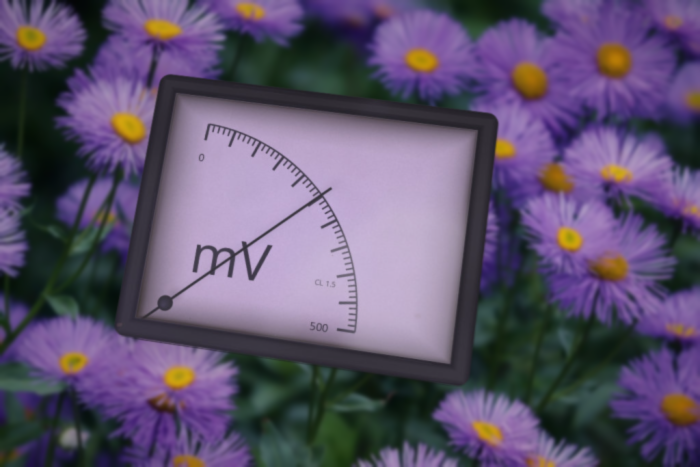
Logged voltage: 250 mV
